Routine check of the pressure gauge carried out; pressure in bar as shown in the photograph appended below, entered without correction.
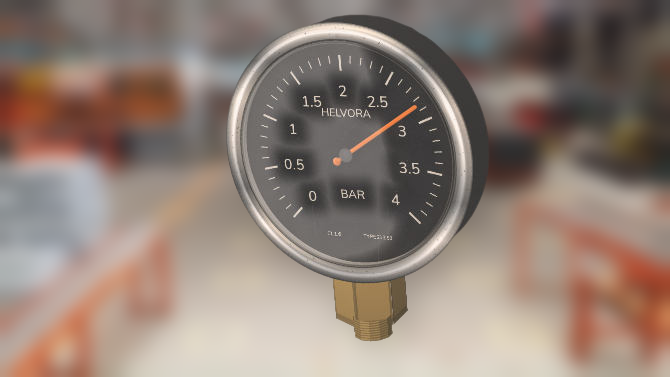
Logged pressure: 2.85 bar
